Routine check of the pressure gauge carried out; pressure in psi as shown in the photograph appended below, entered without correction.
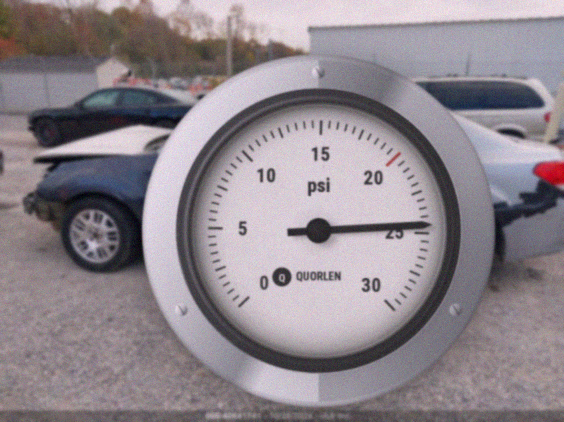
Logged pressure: 24.5 psi
